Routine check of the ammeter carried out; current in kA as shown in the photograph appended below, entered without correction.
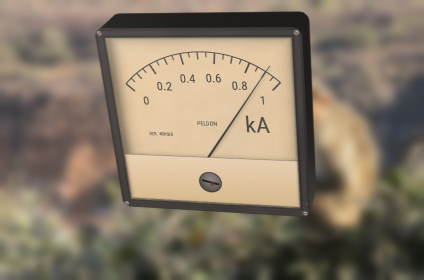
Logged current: 0.9 kA
